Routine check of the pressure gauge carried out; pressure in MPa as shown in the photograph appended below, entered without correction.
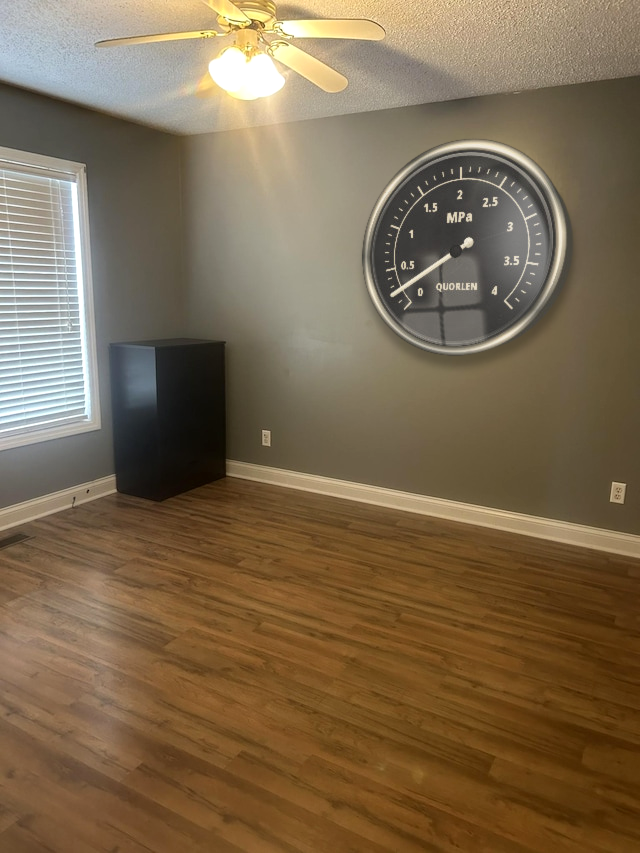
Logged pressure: 0.2 MPa
